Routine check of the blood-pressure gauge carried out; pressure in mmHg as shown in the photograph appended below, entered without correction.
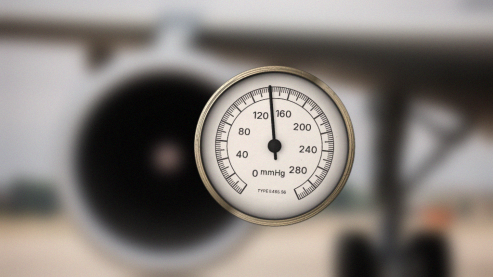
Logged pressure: 140 mmHg
